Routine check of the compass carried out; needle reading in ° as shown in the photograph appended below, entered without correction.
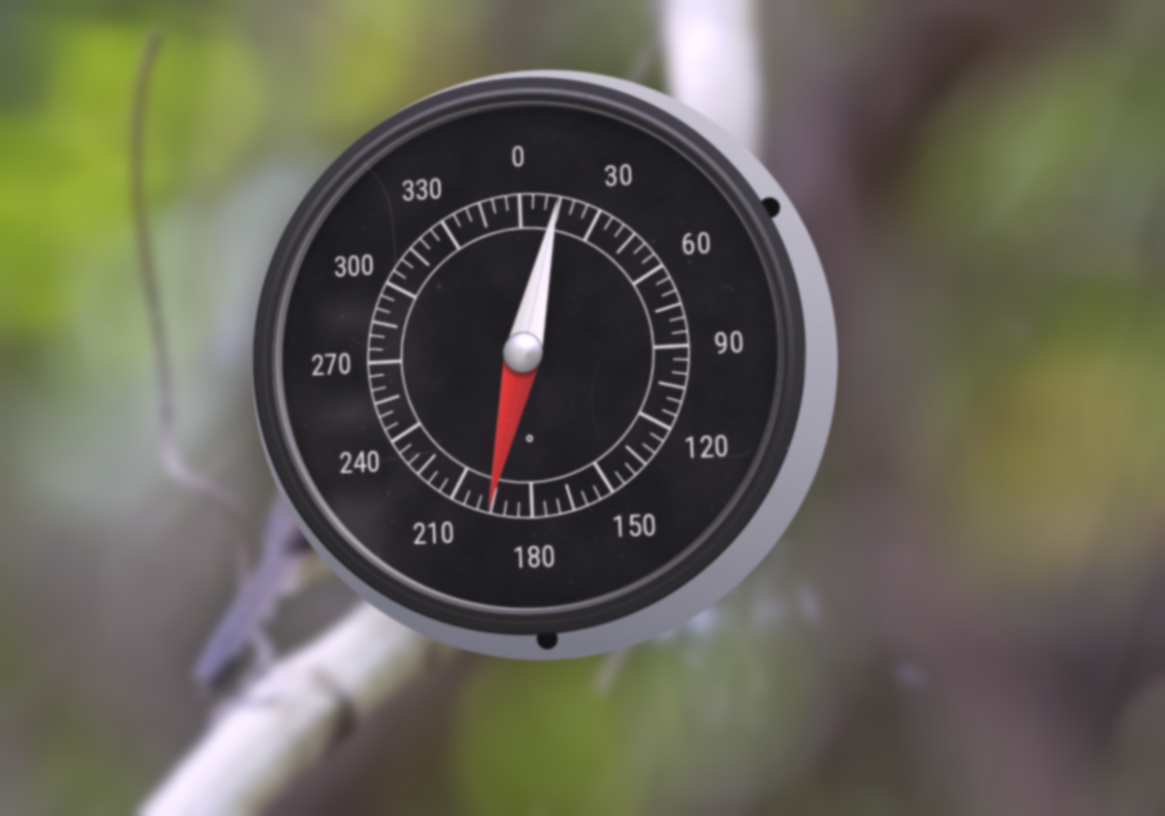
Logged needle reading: 195 °
